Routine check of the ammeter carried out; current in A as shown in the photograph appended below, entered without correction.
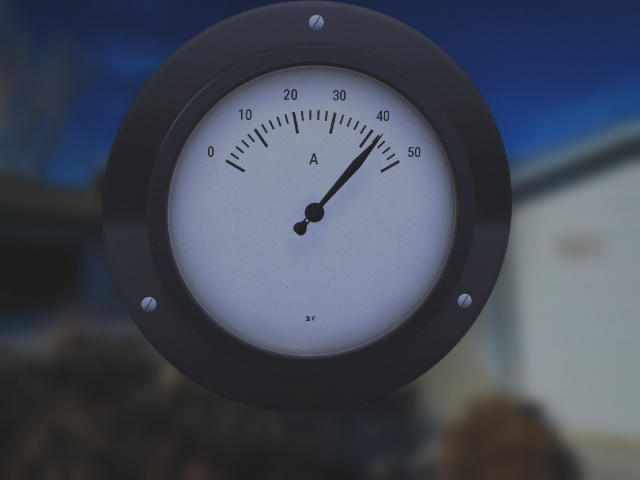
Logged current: 42 A
